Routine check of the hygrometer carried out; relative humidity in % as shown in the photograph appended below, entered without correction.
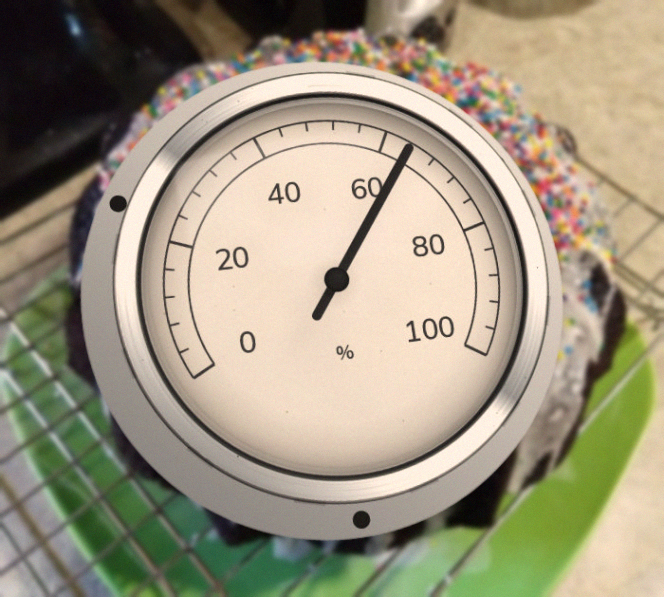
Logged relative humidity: 64 %
